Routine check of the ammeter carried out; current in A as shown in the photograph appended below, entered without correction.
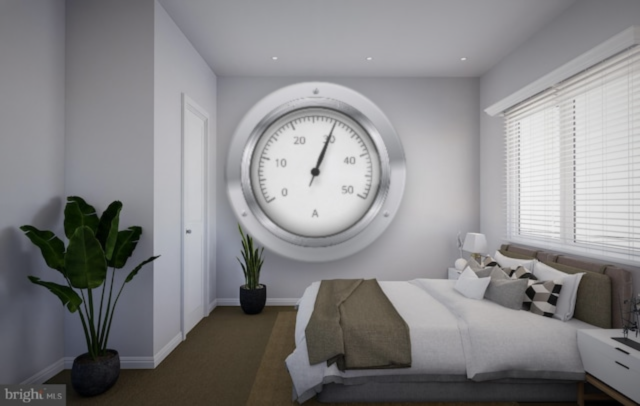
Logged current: 30 A
